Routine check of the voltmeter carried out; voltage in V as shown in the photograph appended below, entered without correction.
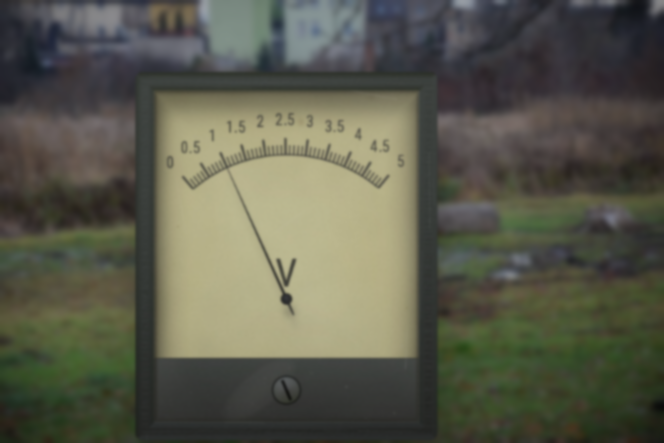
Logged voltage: 1 V
